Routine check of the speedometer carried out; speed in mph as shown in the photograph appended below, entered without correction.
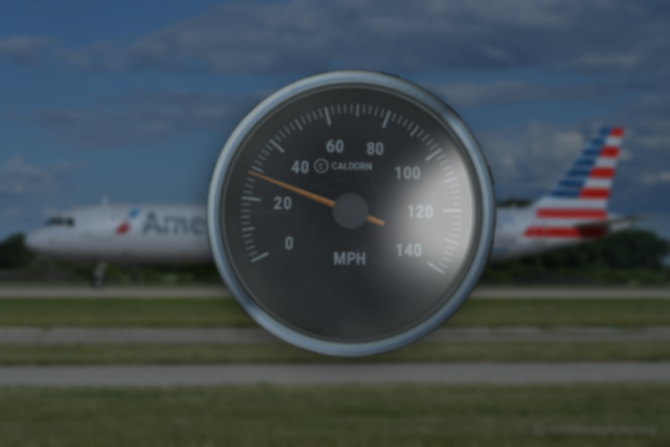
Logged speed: 28 mph
